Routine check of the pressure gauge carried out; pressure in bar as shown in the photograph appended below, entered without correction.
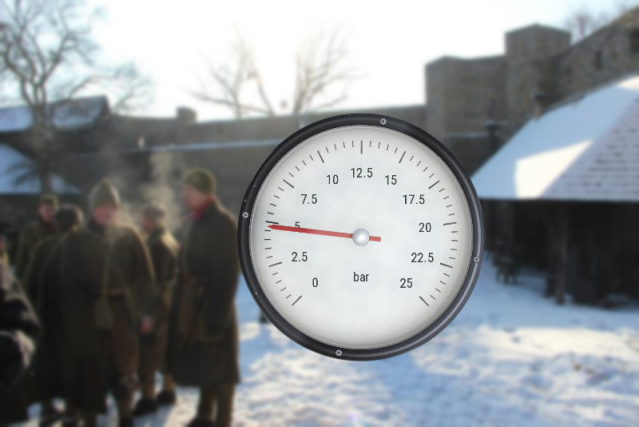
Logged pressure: 4.75 bar
